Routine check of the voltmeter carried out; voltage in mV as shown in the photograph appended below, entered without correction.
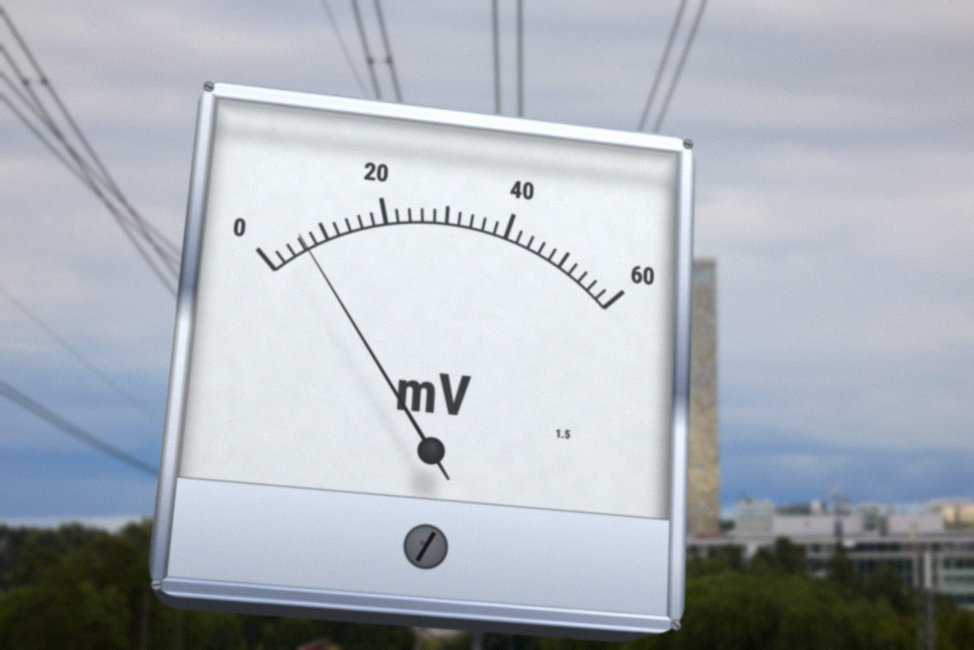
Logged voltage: 6 mV
